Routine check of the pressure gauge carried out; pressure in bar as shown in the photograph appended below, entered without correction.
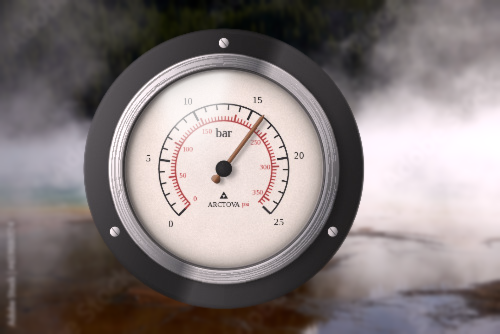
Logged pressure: 16 bar
